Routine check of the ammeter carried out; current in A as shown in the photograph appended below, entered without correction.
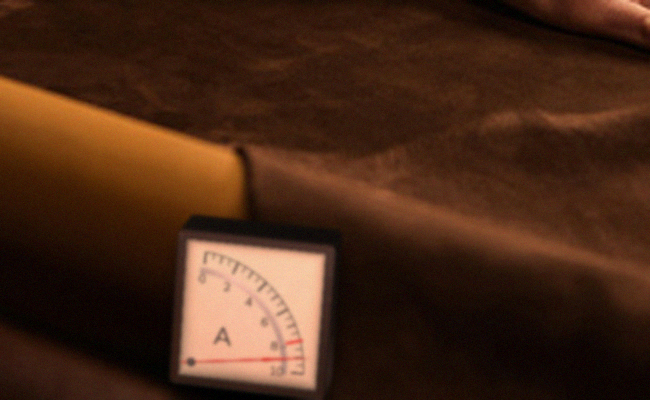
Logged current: 9 A
